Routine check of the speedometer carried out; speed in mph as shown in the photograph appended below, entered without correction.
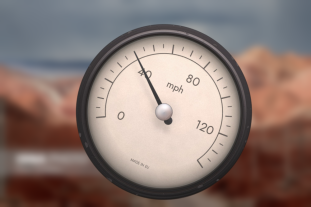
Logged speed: 40 mph
